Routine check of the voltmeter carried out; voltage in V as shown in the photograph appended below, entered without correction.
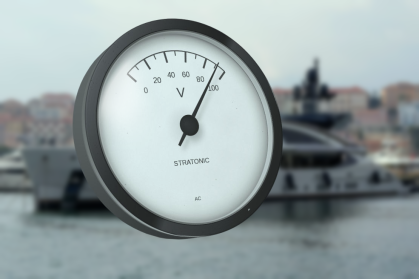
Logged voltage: 90 V
